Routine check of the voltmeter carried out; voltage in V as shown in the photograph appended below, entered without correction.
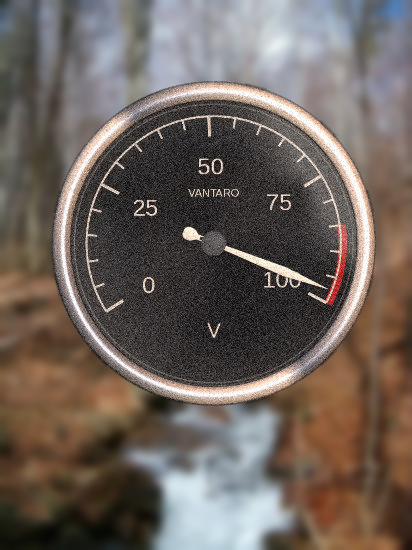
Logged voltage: 97.5 V
